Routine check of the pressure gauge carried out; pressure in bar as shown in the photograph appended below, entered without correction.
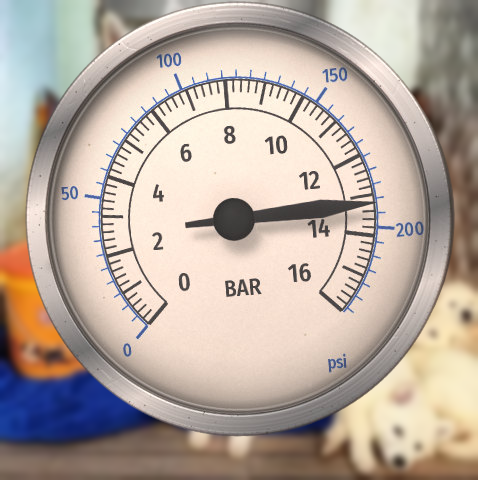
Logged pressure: 13.2 bar
